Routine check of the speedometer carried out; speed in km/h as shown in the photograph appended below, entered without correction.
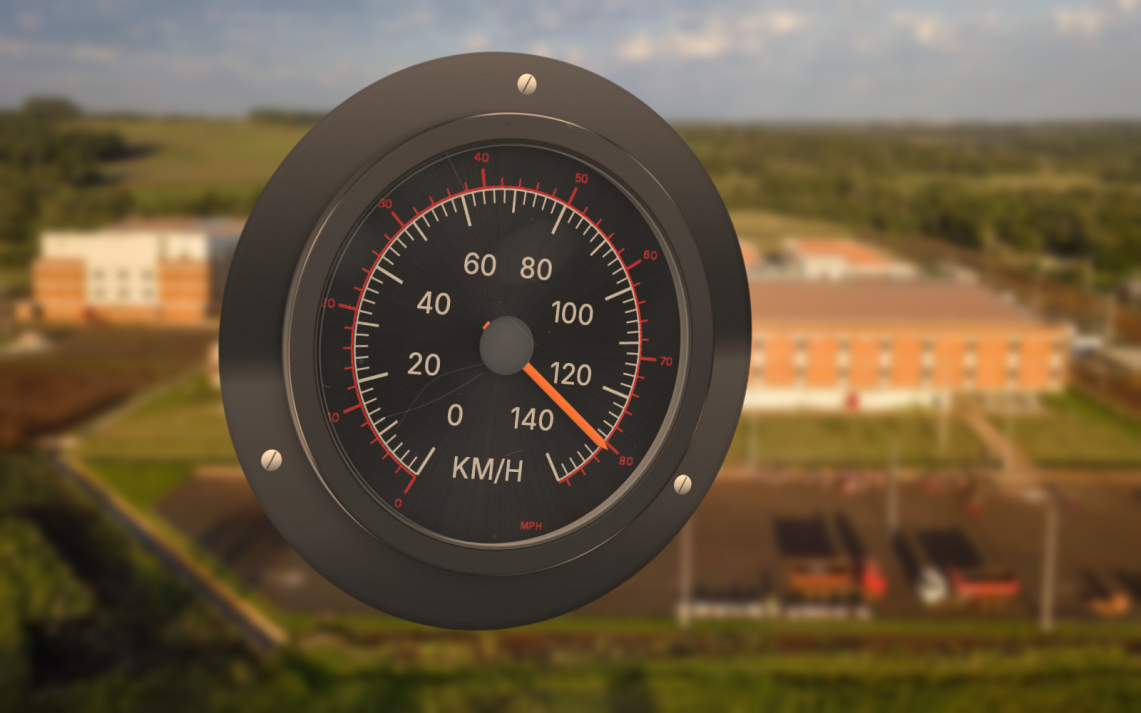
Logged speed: 130 km/h
